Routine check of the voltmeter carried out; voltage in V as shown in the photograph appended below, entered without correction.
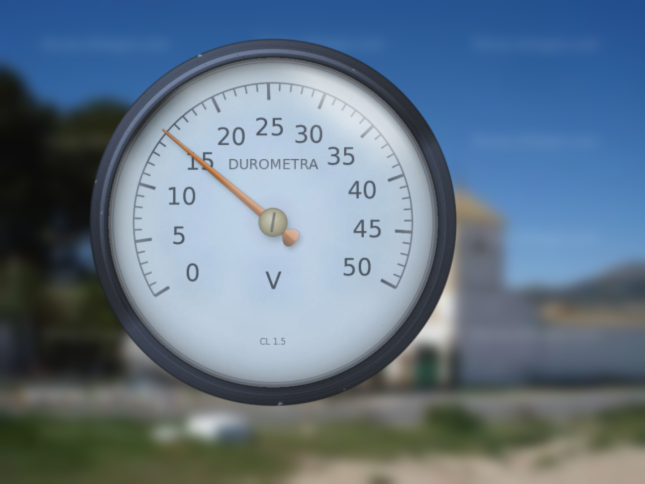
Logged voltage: 15 V
